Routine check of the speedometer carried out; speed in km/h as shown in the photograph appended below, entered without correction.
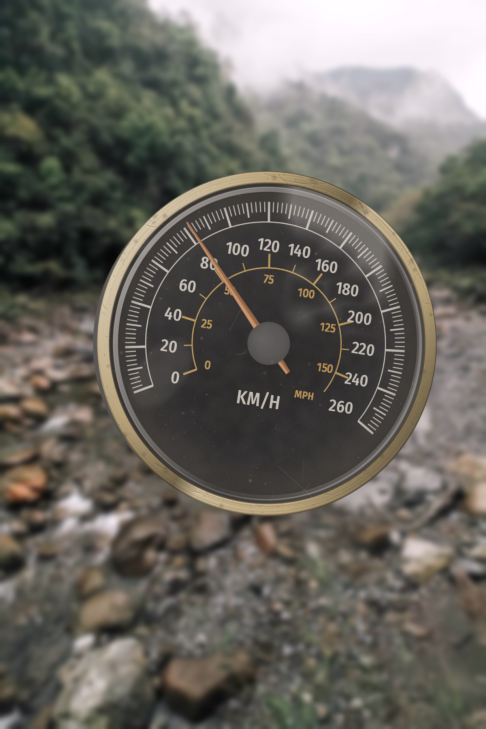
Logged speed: 82 km/h
